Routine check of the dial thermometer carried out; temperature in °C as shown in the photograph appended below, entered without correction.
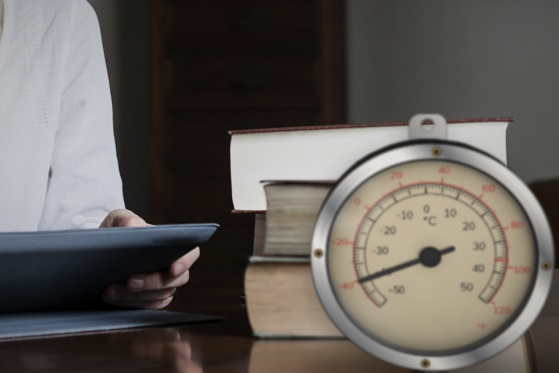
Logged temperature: -40 °C
